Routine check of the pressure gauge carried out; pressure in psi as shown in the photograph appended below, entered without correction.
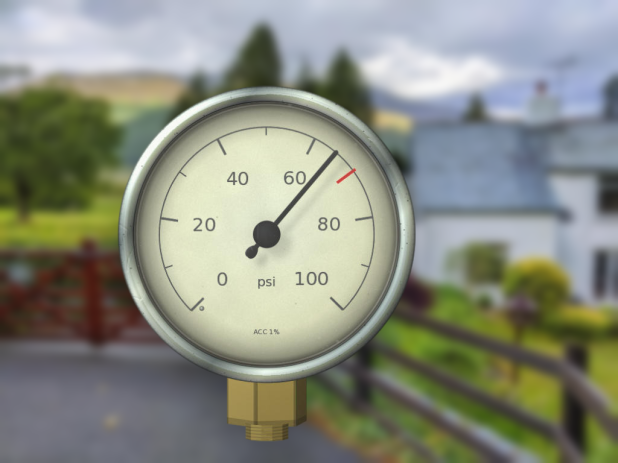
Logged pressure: 65 psi
